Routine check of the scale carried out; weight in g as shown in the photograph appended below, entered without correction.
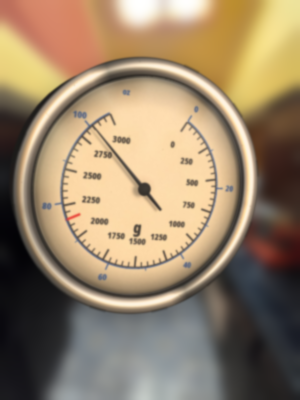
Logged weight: 2850 g
